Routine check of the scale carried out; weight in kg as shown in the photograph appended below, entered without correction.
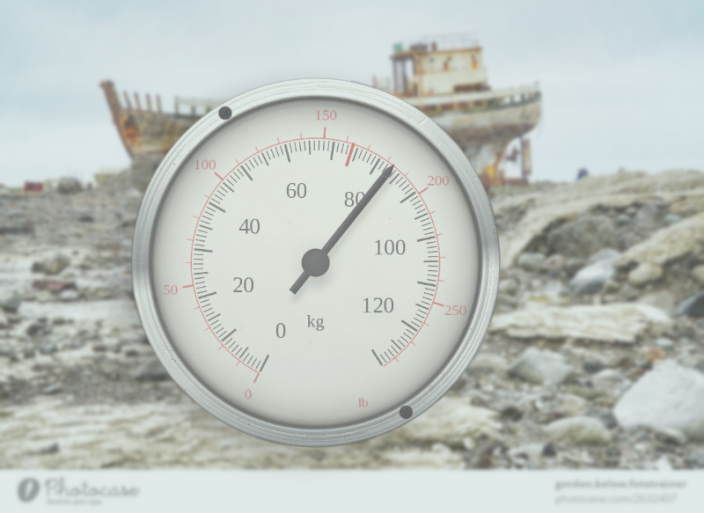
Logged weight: 83 kg
